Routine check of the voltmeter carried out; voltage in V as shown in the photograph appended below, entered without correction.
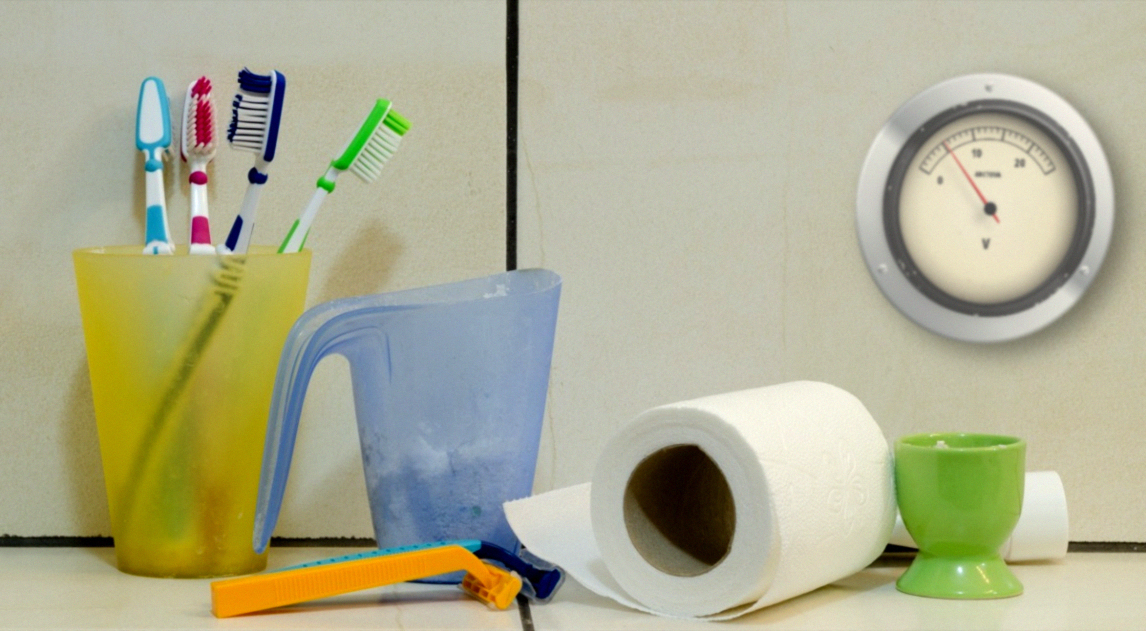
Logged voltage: 5 V
